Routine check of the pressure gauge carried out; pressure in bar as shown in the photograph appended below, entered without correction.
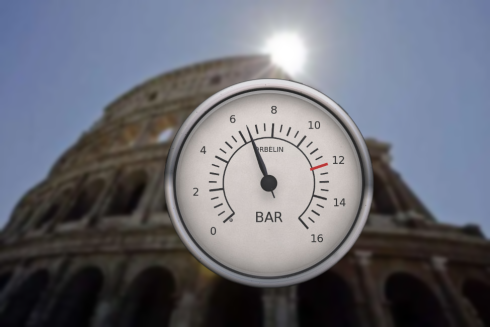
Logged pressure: 6.5 bar
